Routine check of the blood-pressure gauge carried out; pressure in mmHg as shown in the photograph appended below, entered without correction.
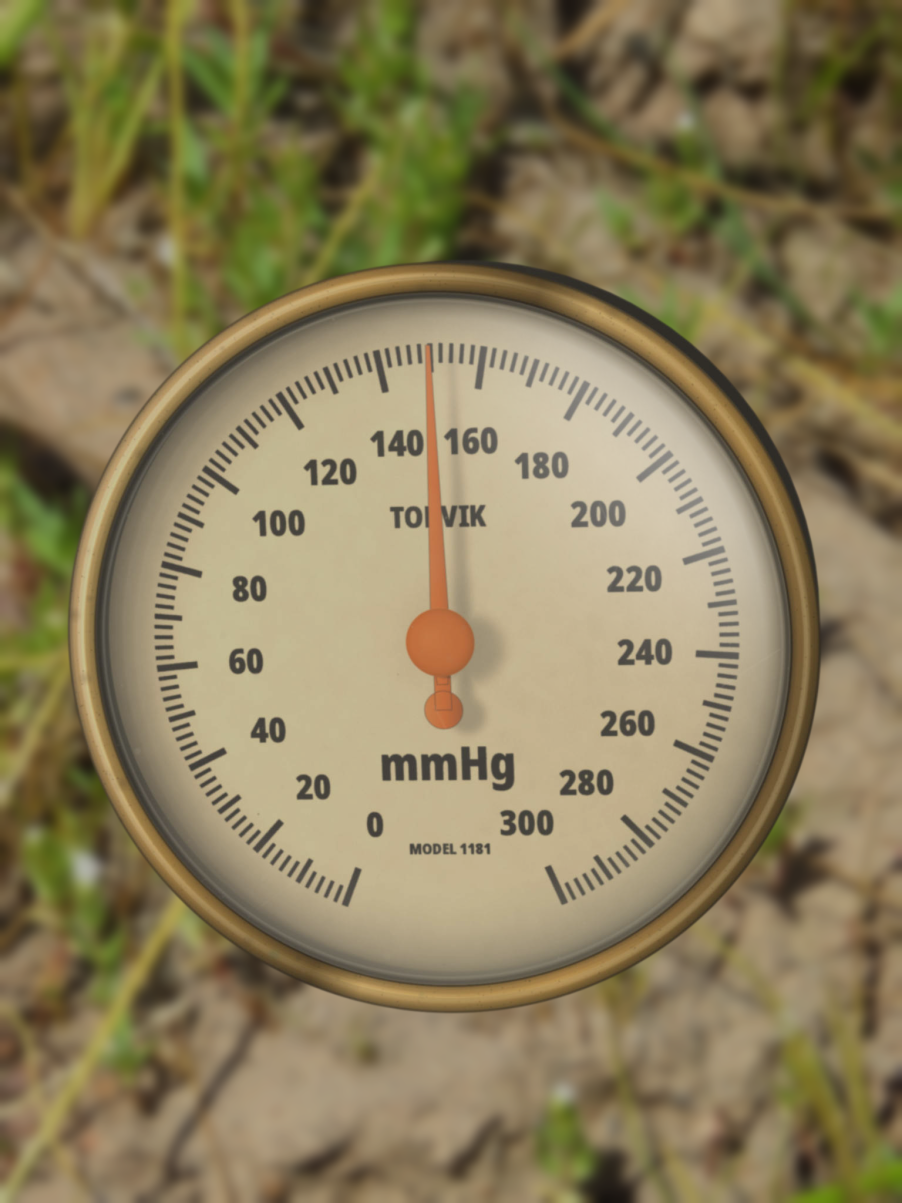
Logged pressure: 150 mmHg
